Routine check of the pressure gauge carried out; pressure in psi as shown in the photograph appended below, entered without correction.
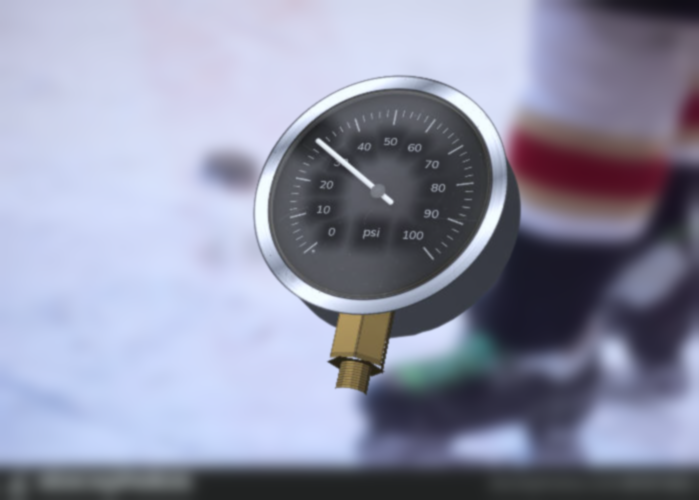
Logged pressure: 30 psi
